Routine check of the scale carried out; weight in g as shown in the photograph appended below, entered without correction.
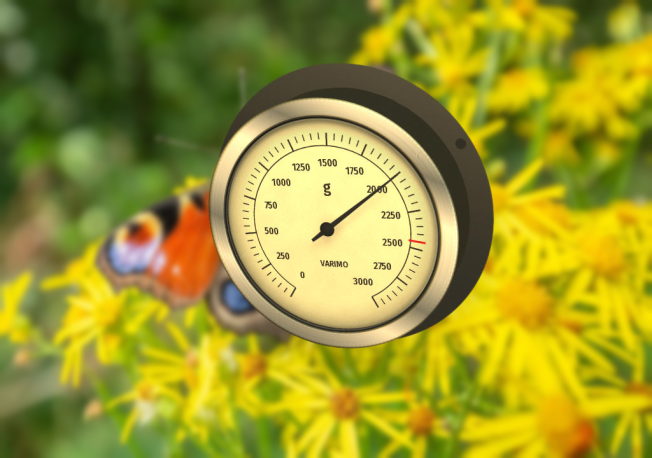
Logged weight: 2000 g
